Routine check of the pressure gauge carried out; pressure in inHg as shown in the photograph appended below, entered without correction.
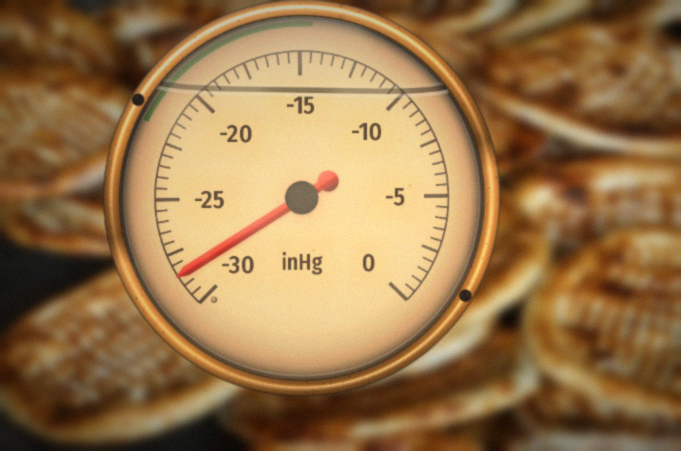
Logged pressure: -28.5 inHg
